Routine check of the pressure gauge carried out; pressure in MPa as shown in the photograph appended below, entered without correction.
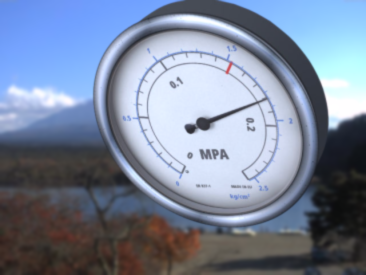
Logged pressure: 0.18 MPa
